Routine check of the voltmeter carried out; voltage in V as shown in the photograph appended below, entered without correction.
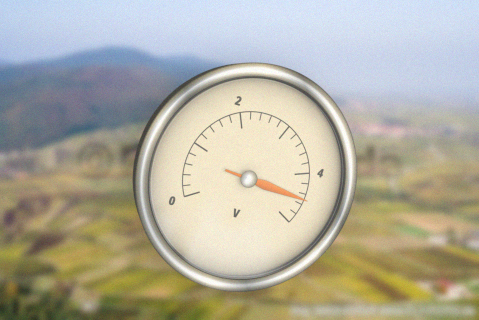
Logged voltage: 4.5 V
